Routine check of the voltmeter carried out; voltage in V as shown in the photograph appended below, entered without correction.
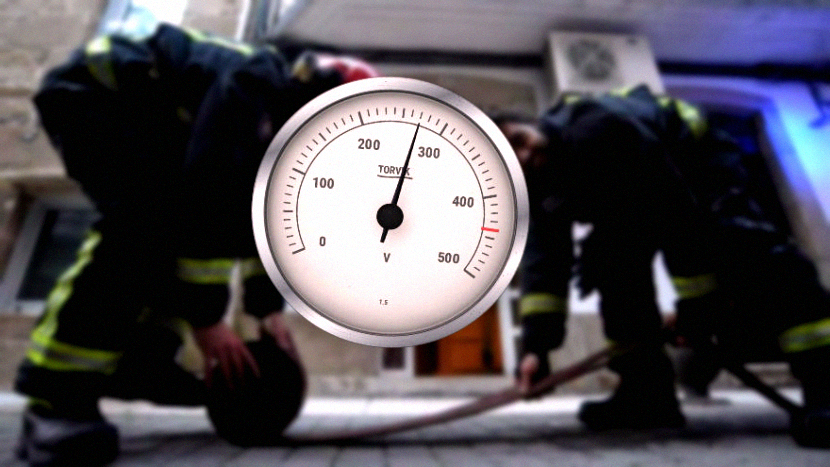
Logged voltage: 270 V
